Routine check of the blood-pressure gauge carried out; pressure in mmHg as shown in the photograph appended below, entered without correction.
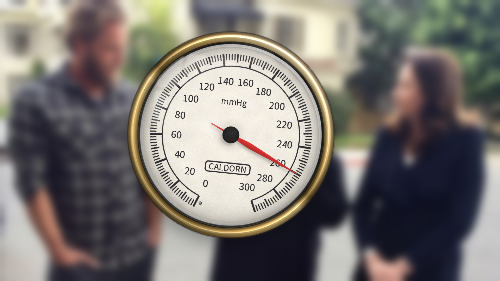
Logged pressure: 260 mmHg
